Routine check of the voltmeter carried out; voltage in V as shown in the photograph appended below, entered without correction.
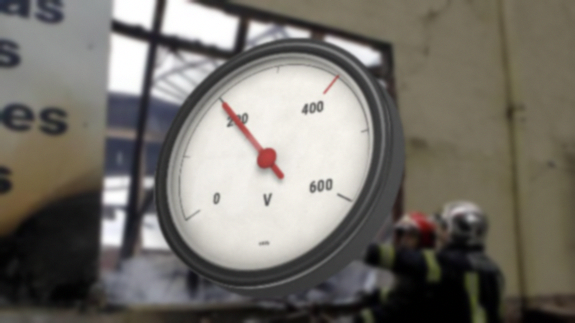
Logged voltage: 200 V
